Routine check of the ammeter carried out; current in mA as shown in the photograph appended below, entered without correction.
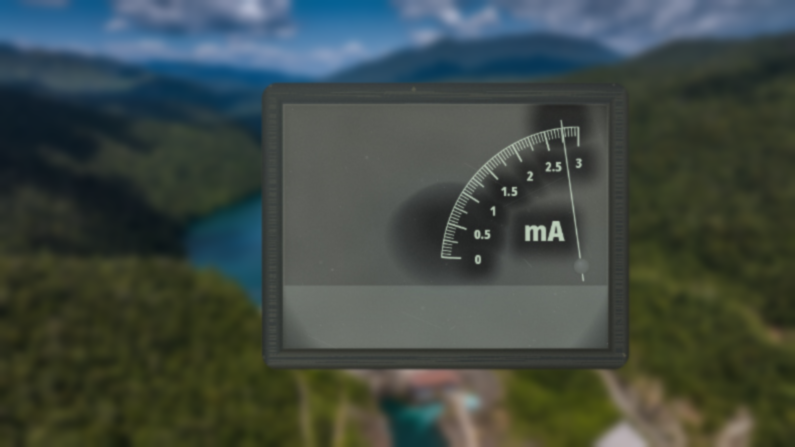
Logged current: 2.75 mA
